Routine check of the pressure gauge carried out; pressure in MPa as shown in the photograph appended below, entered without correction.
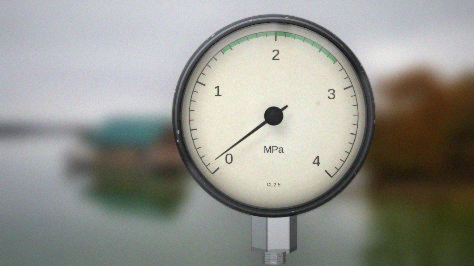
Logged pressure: 0.1 MPa
